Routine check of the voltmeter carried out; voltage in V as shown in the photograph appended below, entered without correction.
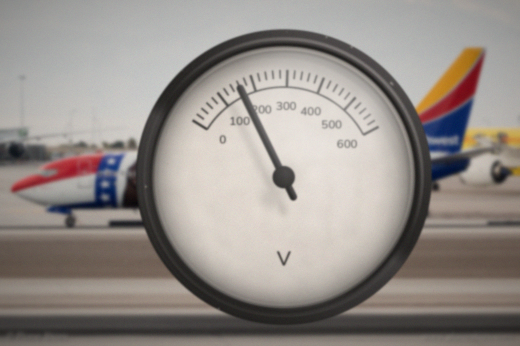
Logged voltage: 160 V
